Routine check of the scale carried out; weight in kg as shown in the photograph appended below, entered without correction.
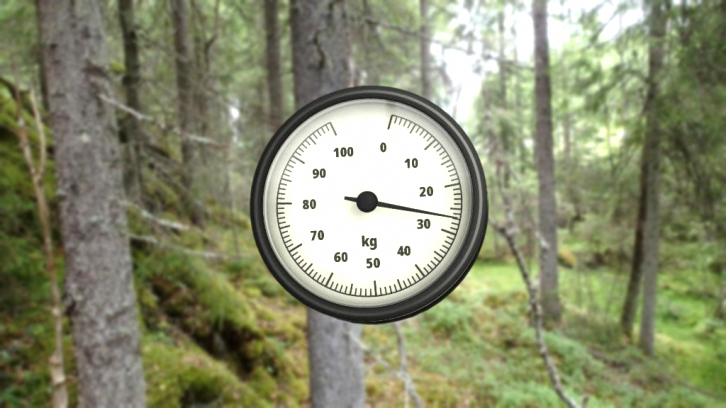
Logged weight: 27 kg
